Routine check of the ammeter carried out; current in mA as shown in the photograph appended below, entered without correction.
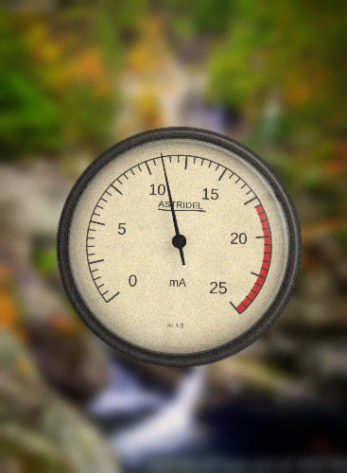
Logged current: 11 mA
